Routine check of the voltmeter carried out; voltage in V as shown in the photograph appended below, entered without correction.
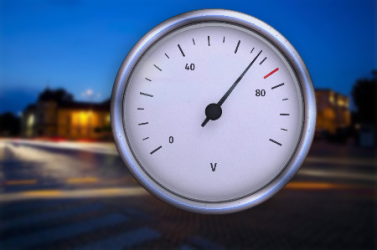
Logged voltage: 67.5 V
